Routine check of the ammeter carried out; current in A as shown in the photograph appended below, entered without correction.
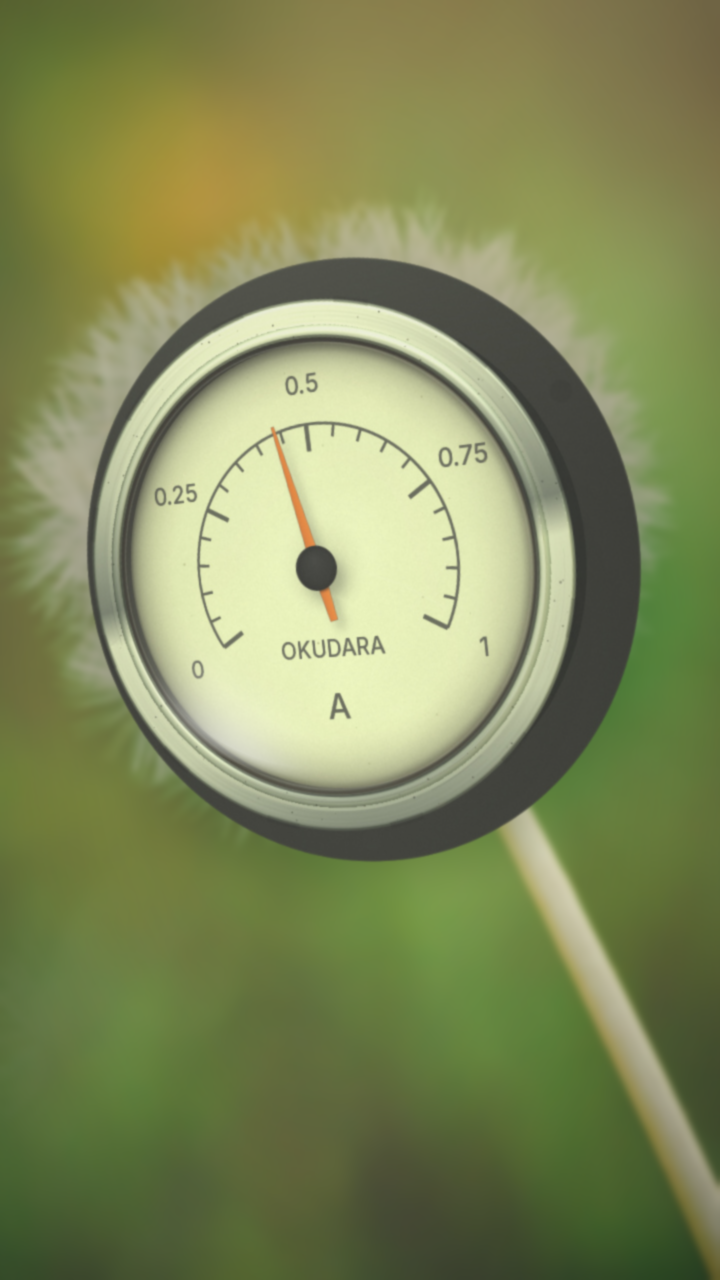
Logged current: 0.45 A
